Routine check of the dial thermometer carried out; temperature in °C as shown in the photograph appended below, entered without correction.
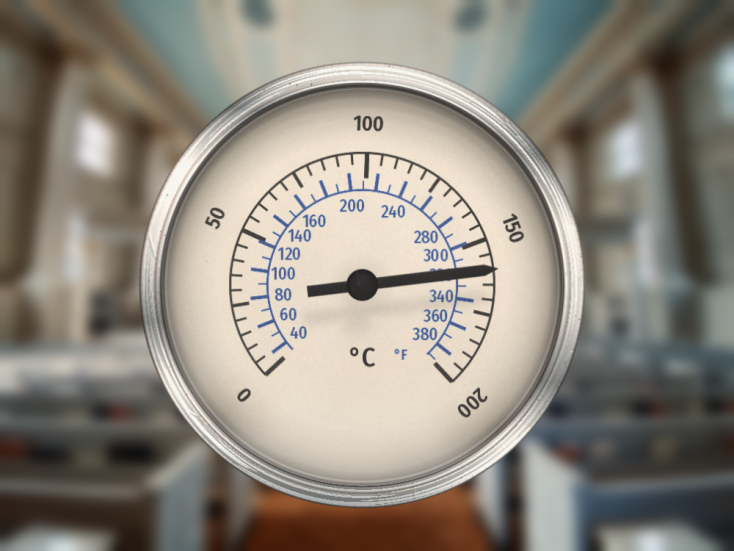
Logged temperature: 160 °C
